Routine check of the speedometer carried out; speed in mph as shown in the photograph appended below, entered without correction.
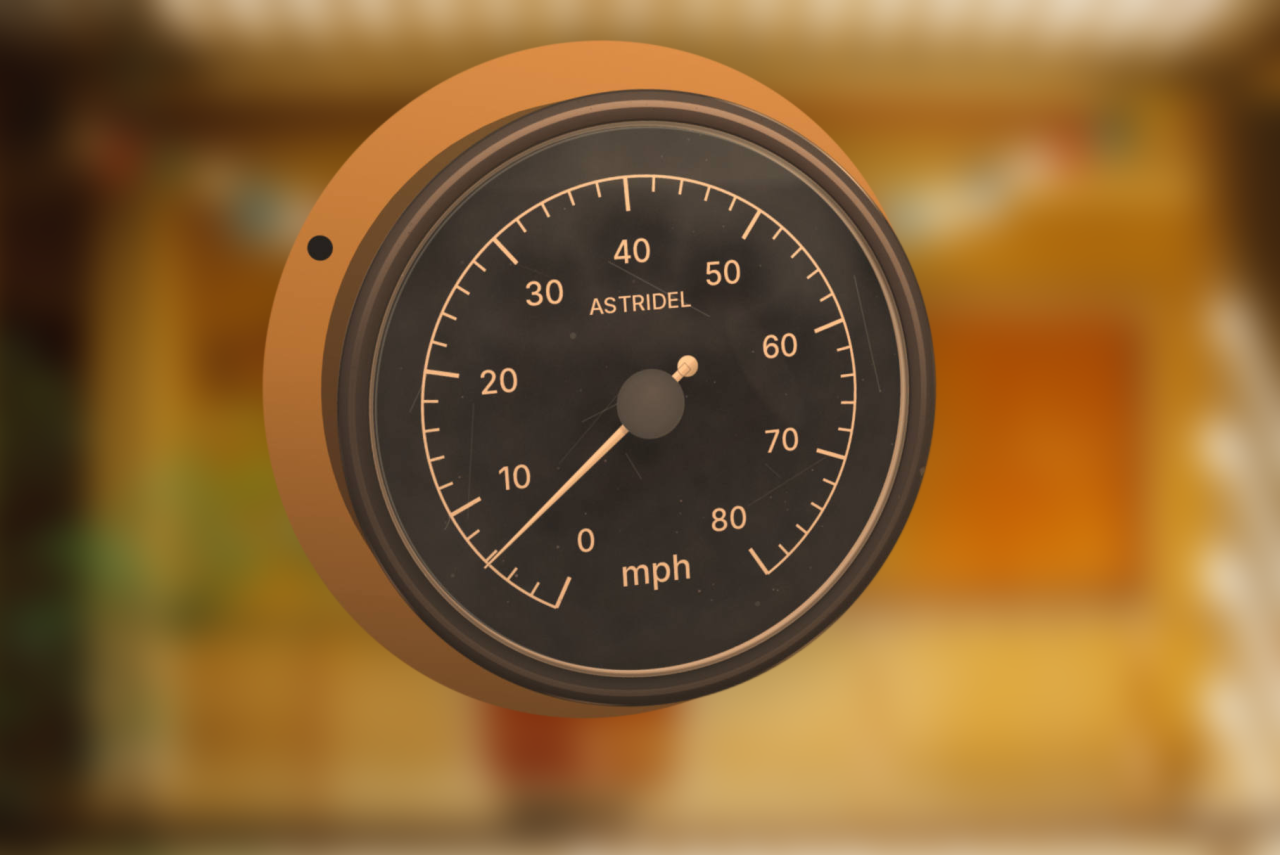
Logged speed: 6 mph
